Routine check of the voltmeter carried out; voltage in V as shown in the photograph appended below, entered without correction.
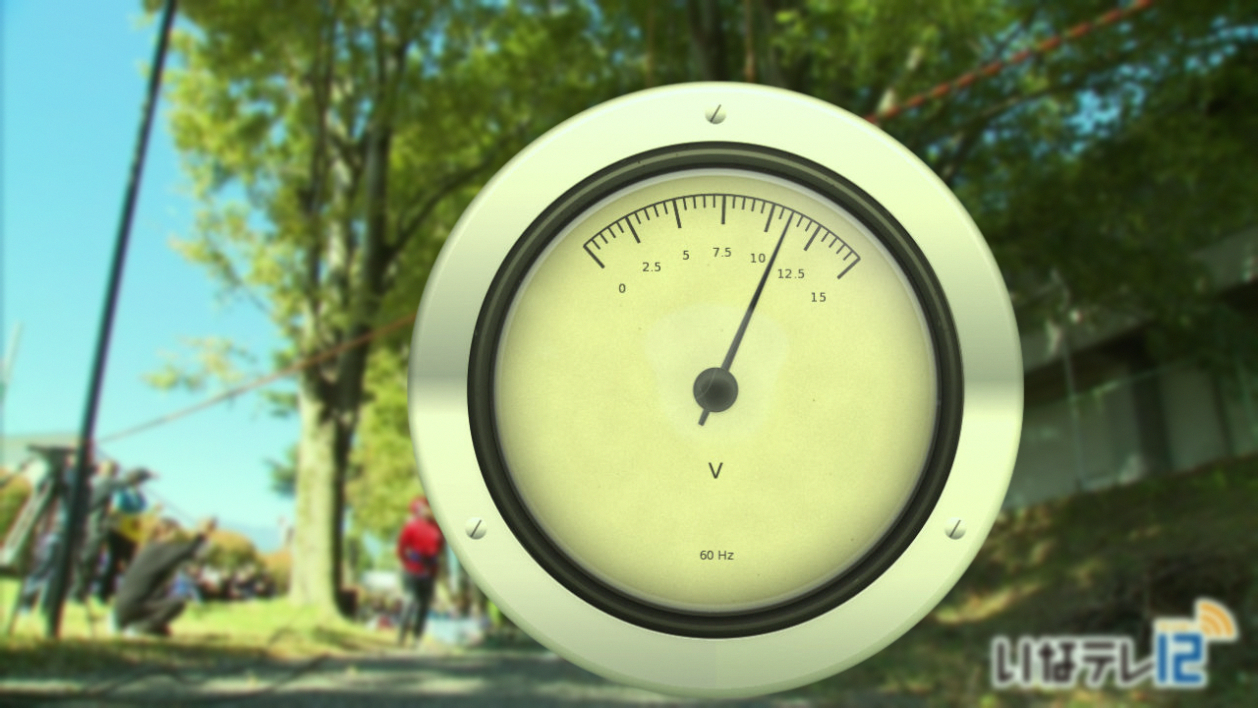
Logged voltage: 11 V
